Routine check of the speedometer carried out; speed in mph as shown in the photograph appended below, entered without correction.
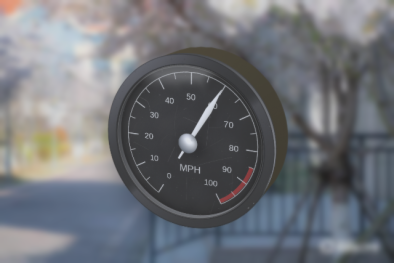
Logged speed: 60 mph
